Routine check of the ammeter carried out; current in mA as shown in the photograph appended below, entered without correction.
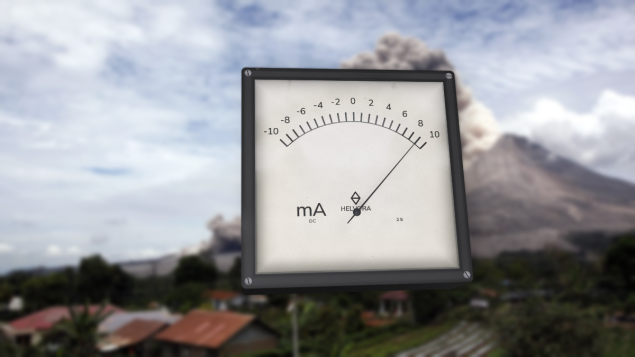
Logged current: 9 mA
